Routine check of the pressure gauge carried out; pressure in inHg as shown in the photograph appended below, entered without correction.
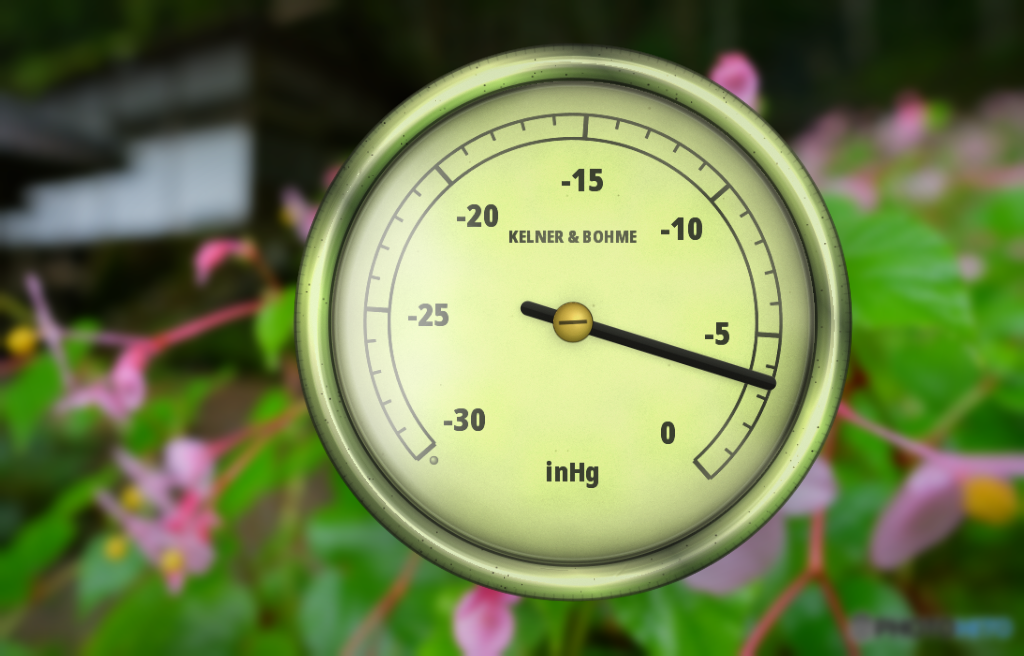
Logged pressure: -3.5 inHg
